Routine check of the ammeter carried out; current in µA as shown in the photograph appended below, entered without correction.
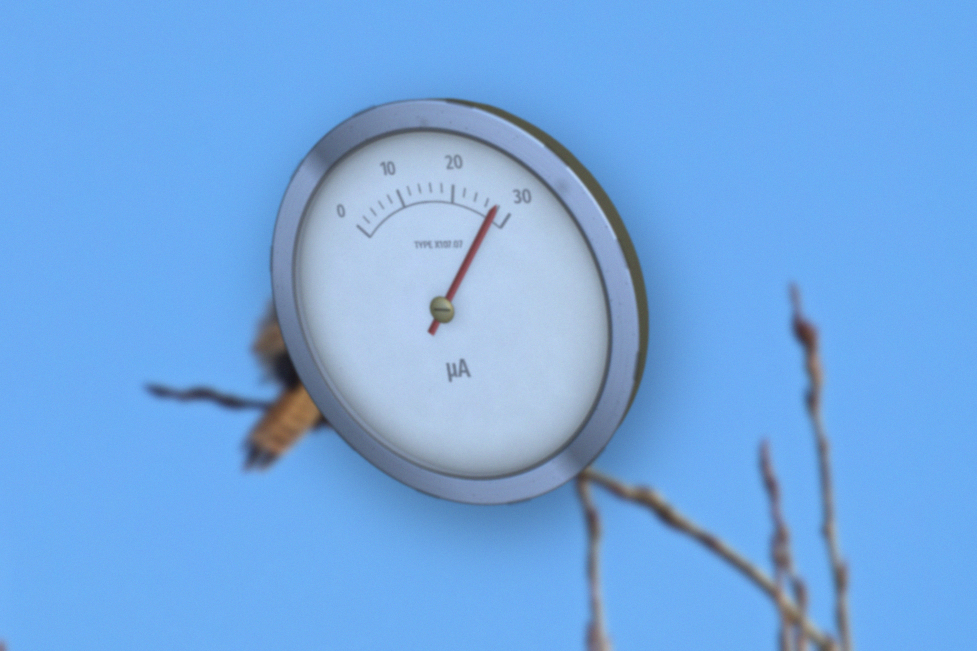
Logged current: 28 µA
